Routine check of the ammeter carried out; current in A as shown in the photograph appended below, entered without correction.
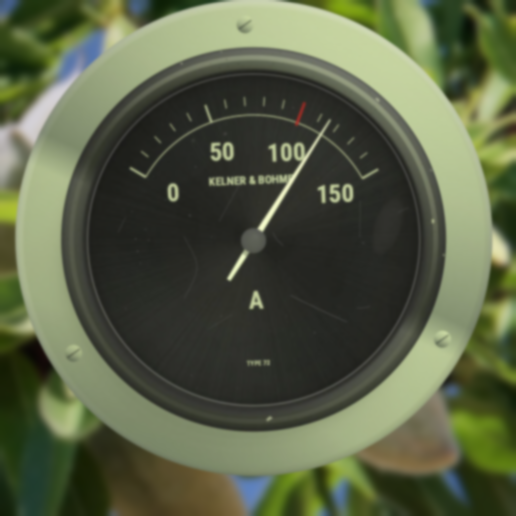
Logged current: 115 A
